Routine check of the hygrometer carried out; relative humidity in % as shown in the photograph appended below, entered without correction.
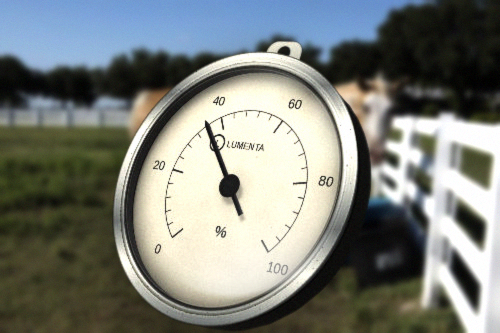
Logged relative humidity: 36 %
